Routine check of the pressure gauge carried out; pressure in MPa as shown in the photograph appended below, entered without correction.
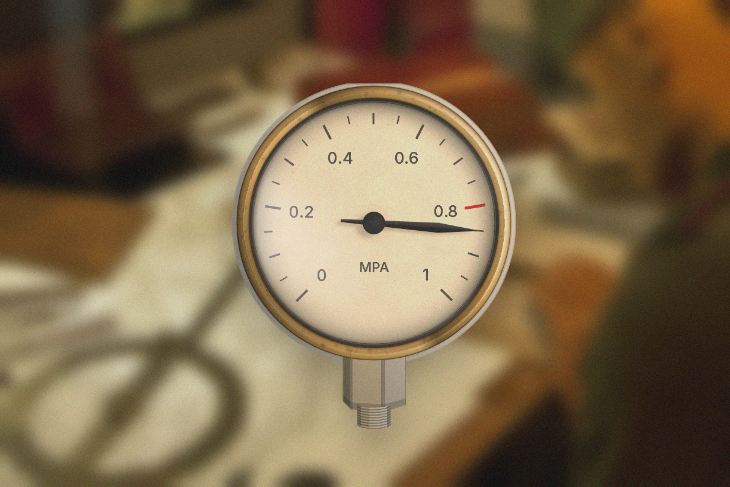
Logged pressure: 0.85 MPa
